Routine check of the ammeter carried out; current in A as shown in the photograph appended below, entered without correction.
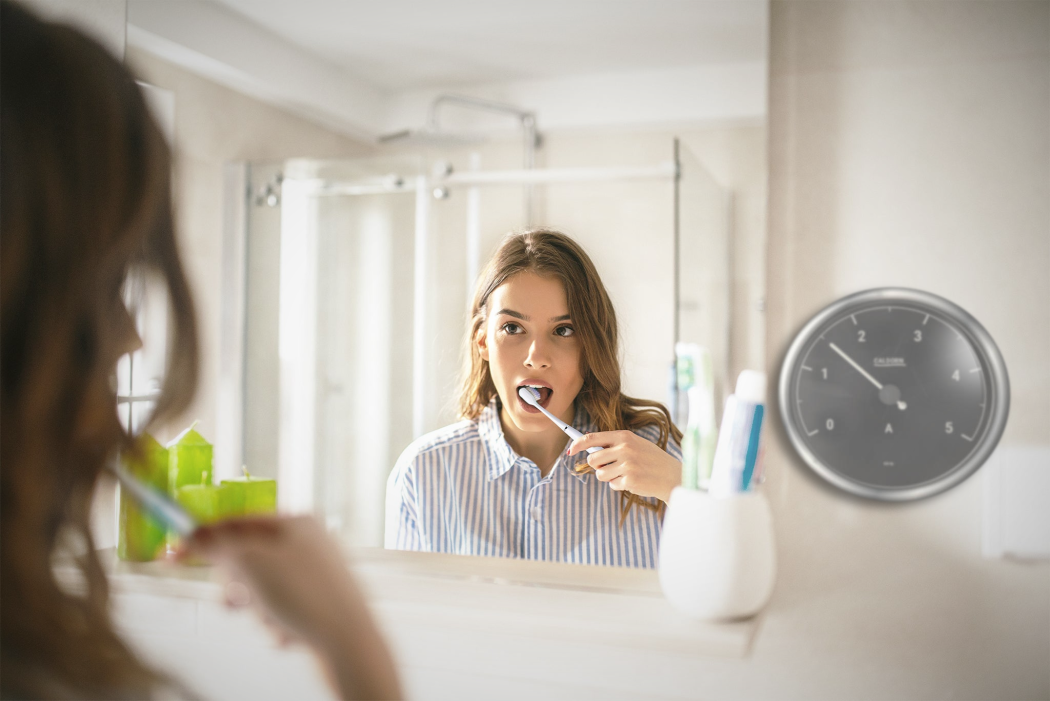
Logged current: 1.5 A
